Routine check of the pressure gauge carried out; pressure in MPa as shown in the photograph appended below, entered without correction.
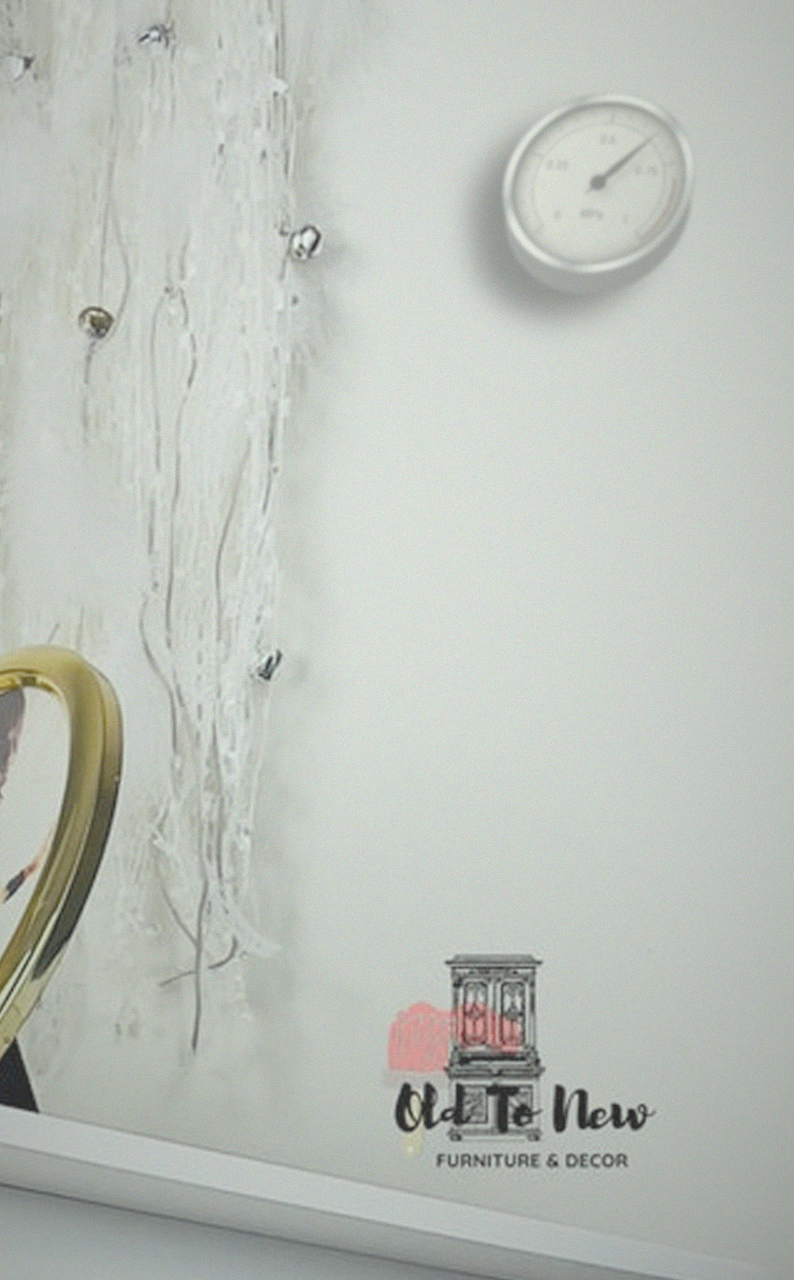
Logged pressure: 0.65 MPa
